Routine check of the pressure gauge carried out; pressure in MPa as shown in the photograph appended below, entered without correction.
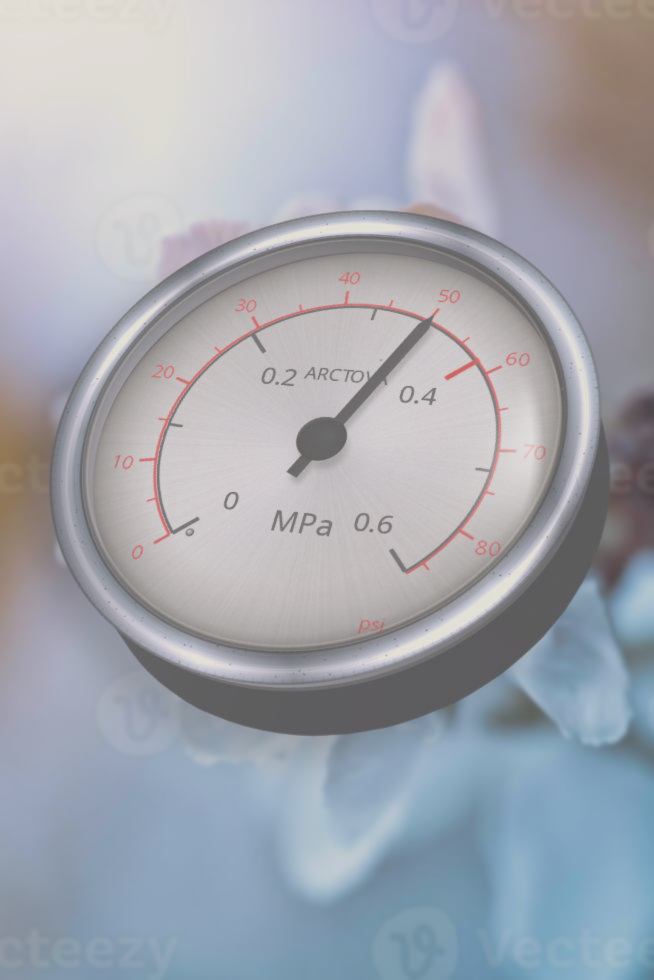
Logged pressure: 0.35 MPa
